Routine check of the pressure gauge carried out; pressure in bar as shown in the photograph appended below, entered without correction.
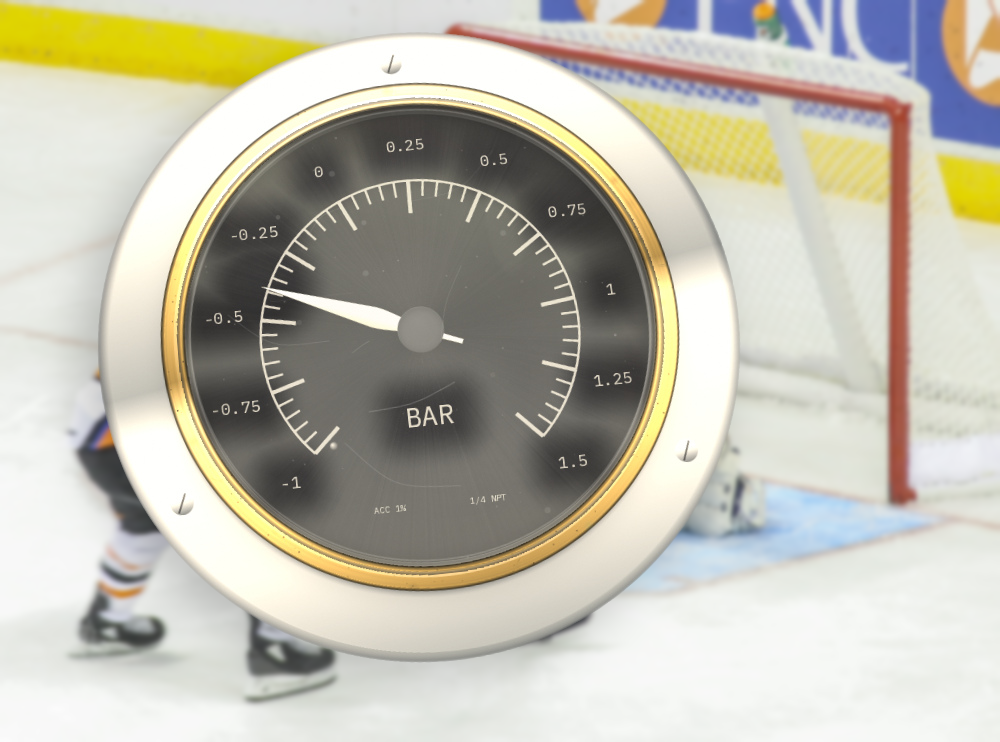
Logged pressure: -0.4 bar
